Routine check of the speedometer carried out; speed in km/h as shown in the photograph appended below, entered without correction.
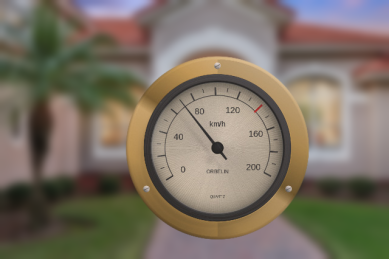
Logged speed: 70 km/h
